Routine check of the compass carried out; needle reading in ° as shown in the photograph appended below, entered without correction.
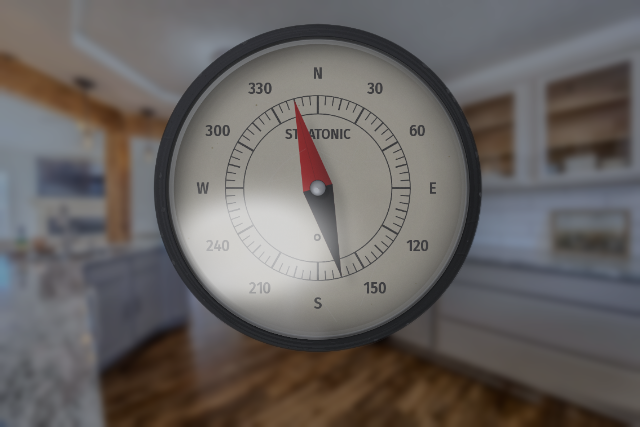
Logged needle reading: 345 °
